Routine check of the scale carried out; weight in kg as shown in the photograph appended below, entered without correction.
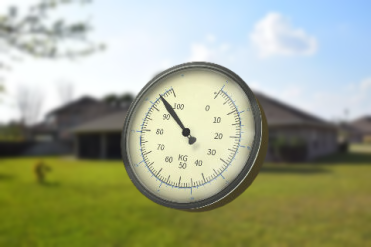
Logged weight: 95 kg
